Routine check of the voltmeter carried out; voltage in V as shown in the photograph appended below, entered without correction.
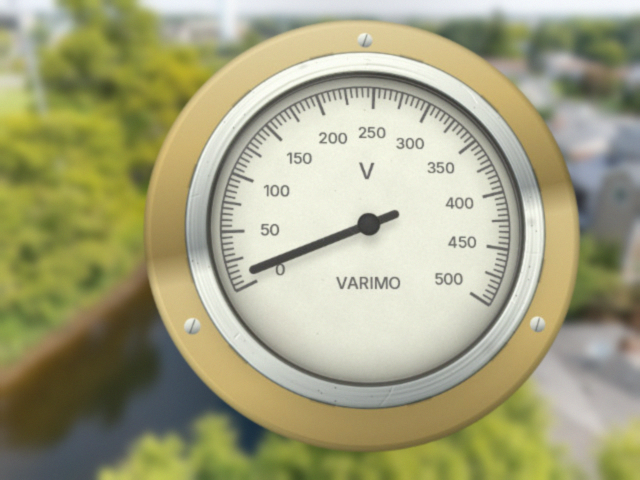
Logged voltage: 10 V
